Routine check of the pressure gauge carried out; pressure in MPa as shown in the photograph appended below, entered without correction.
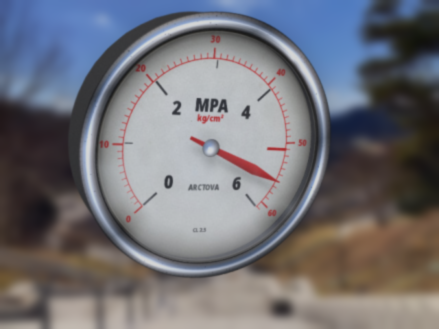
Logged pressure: 5.5 MPa
